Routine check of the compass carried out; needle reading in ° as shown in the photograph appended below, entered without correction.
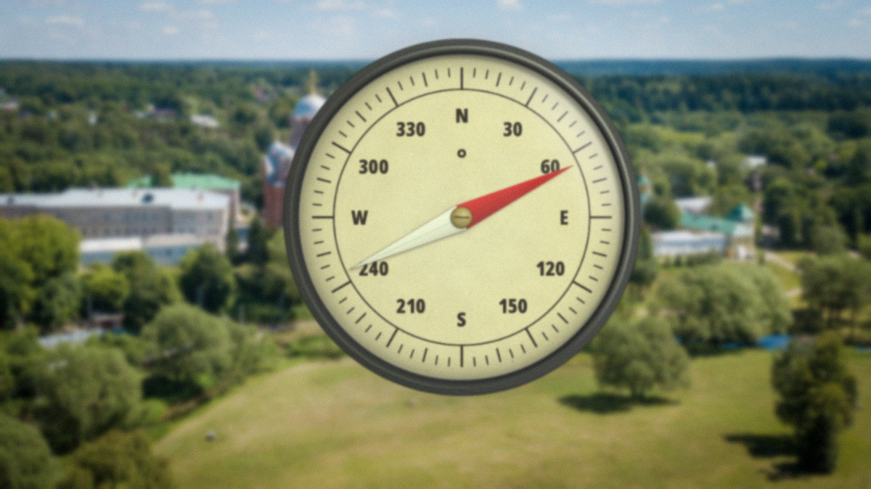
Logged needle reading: 65 °
